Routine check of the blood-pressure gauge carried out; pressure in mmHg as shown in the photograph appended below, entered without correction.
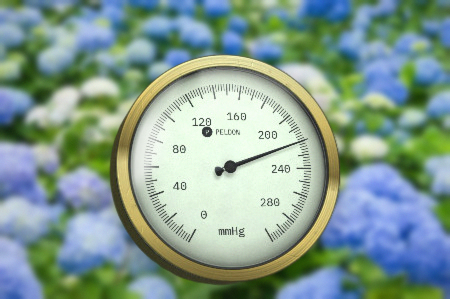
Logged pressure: 220 mmHg
